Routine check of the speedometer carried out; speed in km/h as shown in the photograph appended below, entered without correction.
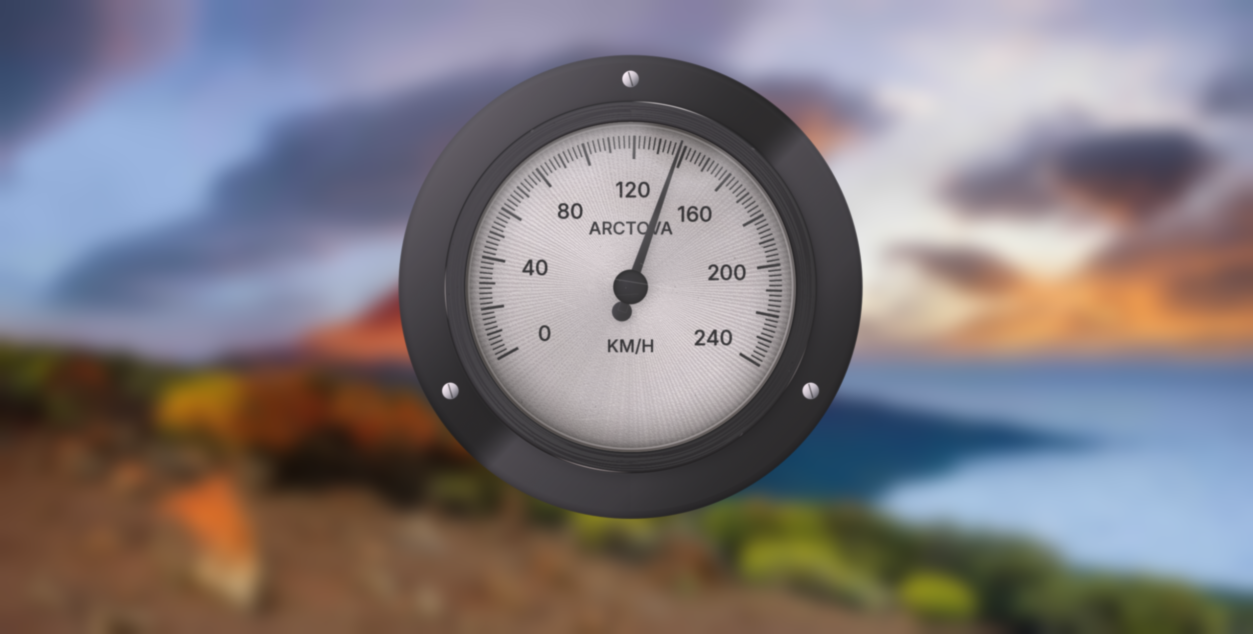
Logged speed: 138 km/h
